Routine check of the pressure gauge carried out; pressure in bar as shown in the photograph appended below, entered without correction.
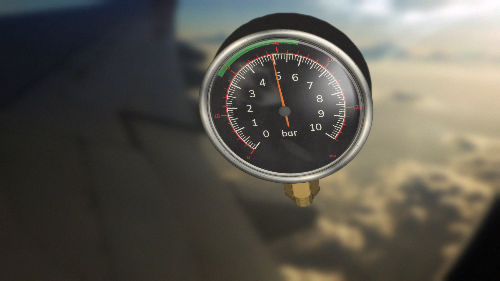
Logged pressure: 5 bar
